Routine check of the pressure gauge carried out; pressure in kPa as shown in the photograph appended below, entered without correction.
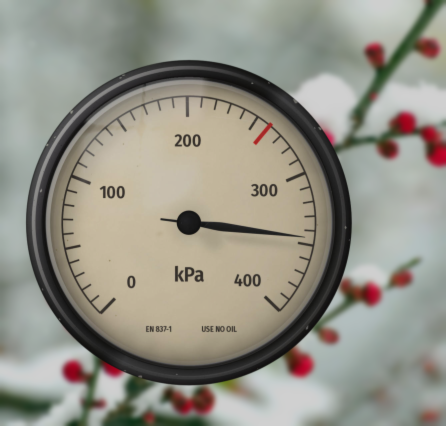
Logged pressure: 345 kPa
